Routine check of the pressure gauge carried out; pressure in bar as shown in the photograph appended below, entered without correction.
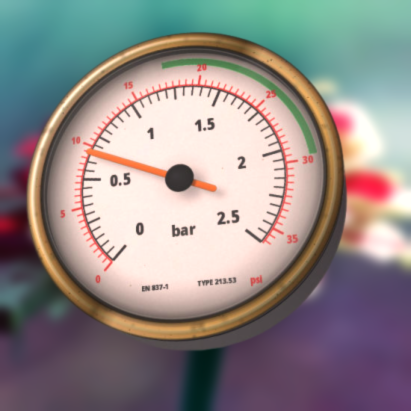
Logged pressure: 0.65 bar
